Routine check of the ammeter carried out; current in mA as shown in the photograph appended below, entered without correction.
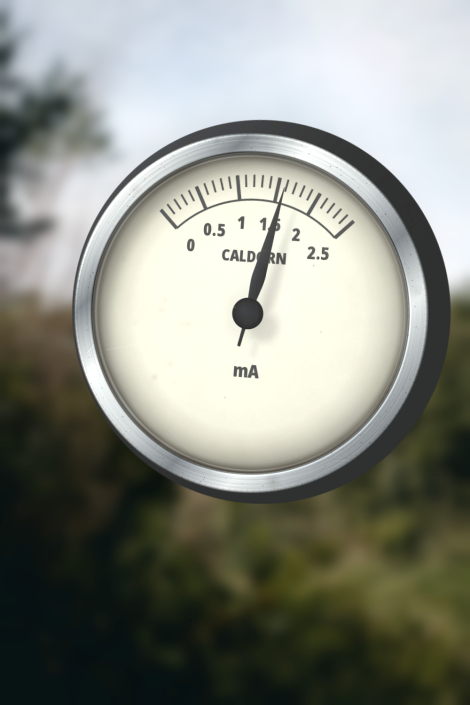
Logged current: 1.6 mA
